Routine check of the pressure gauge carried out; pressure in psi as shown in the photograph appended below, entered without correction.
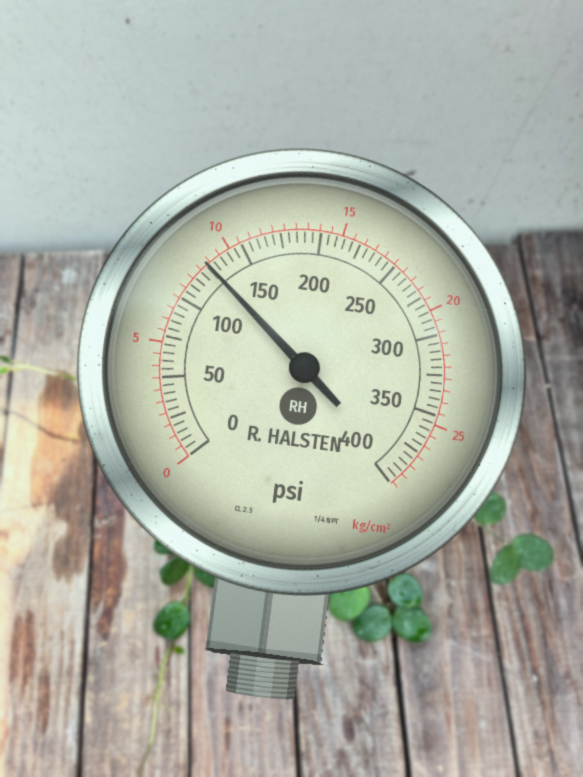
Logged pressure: 125 psi
